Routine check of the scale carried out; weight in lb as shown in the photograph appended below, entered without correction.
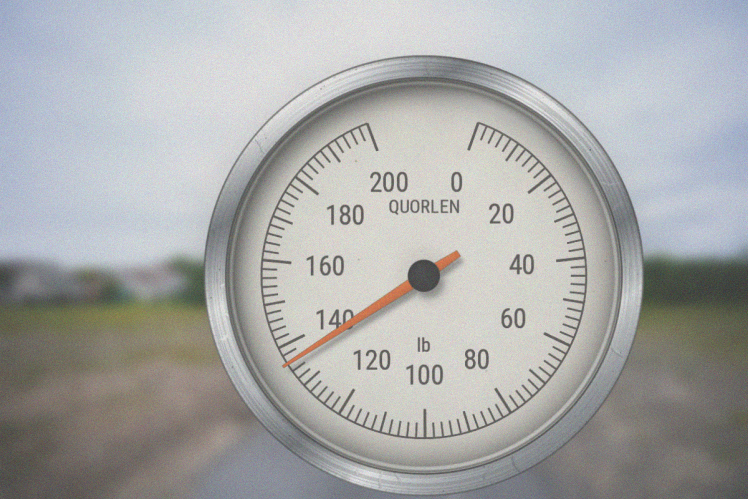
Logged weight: 136 lb
